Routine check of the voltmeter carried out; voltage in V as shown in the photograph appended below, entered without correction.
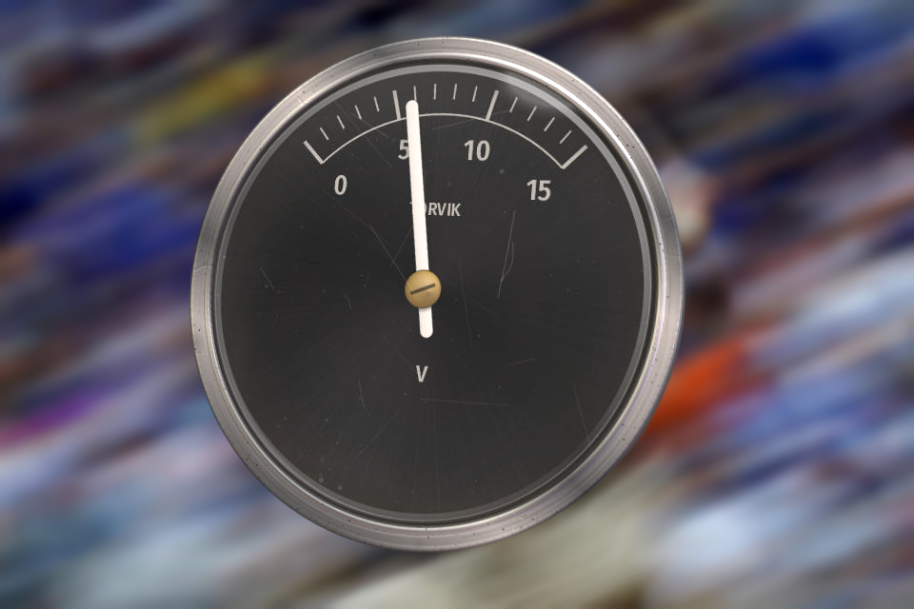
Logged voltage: 6 V
